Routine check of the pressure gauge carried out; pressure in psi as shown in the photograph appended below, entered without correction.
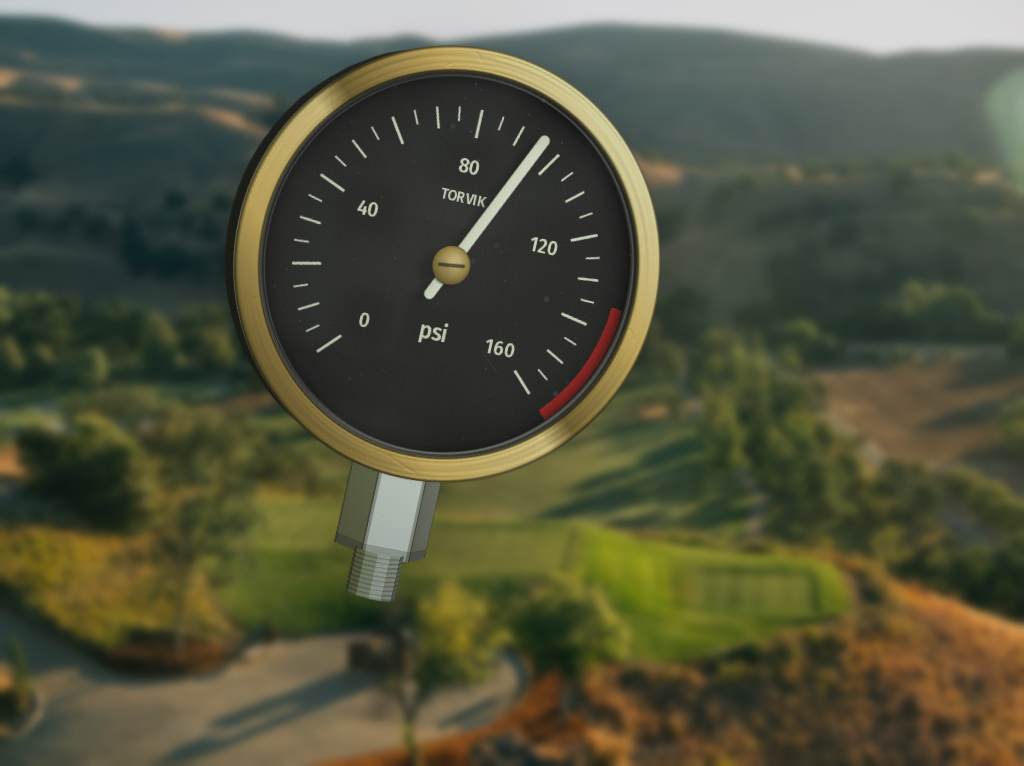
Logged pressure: 95 psi
